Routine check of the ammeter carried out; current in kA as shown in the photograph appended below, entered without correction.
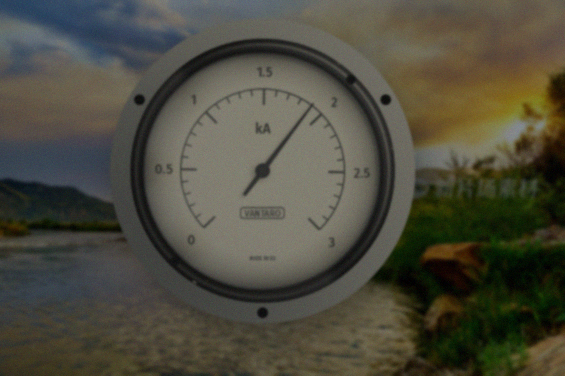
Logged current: 1.9 kA
